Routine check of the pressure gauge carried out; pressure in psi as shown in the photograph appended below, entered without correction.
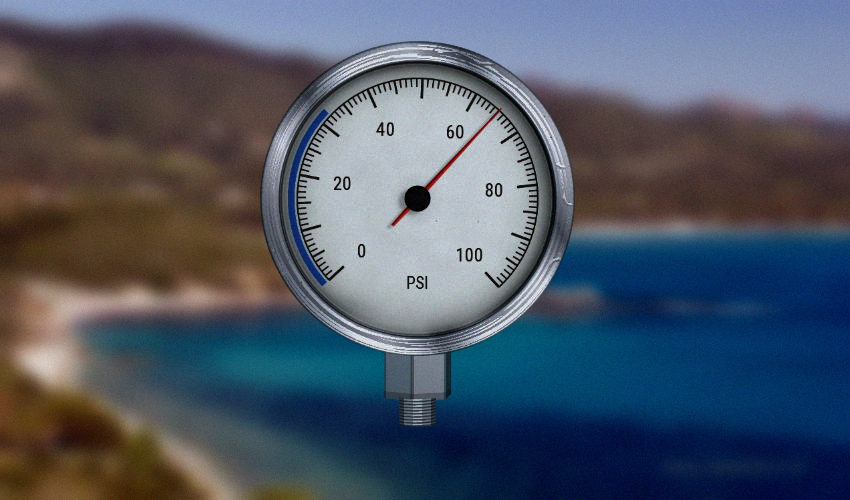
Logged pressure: 65 psi
